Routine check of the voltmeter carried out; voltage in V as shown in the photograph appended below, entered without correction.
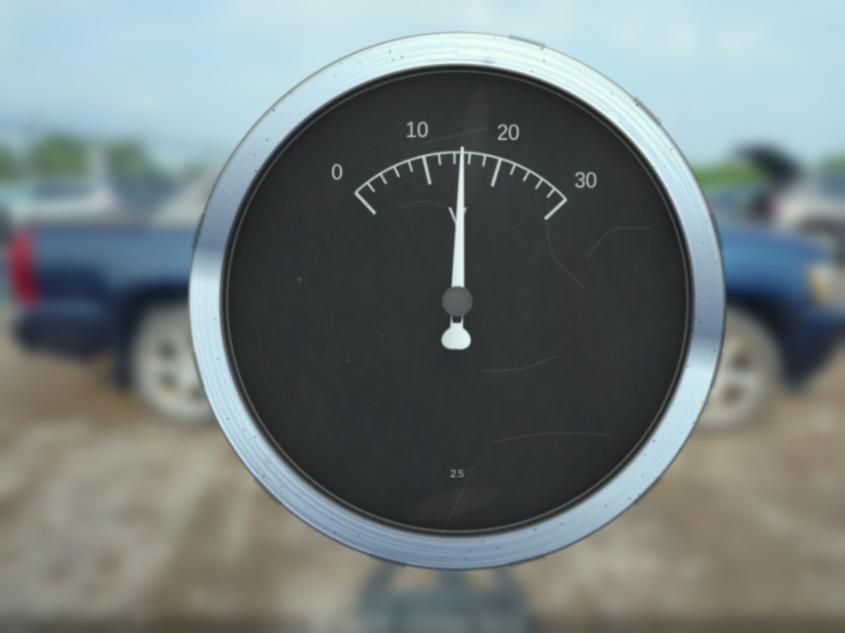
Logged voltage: 15 V
